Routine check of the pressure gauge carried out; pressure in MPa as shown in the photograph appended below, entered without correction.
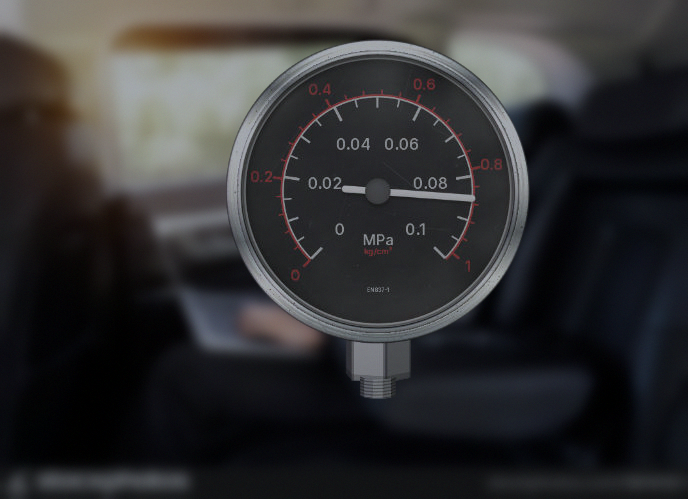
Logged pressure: 0.085 MPa
